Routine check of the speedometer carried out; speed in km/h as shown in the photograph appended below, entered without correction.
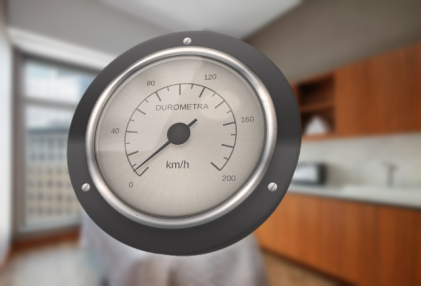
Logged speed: 5 km/h
